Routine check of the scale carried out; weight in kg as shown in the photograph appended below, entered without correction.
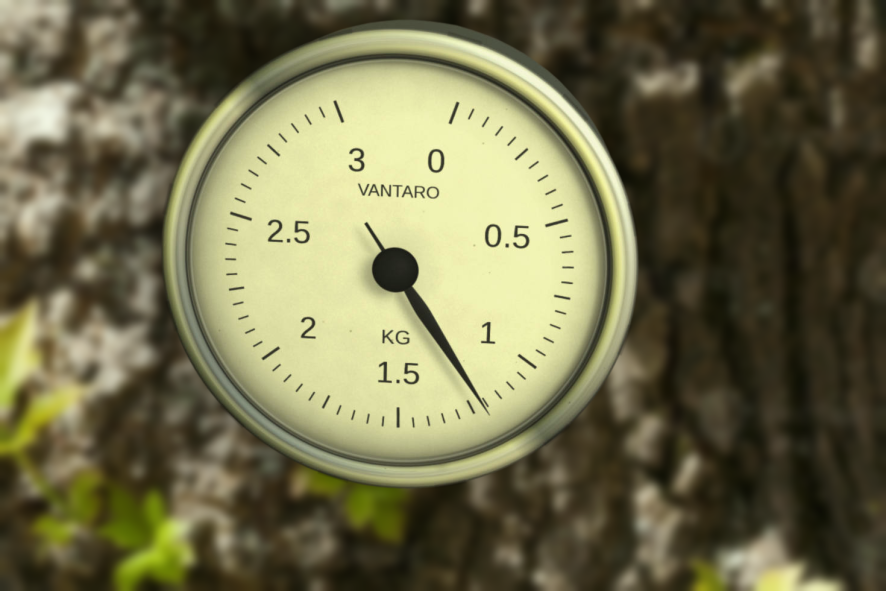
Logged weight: 1.2 kg
